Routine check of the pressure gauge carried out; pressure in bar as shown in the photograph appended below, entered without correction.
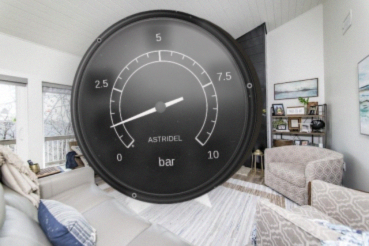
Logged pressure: 1 bar
